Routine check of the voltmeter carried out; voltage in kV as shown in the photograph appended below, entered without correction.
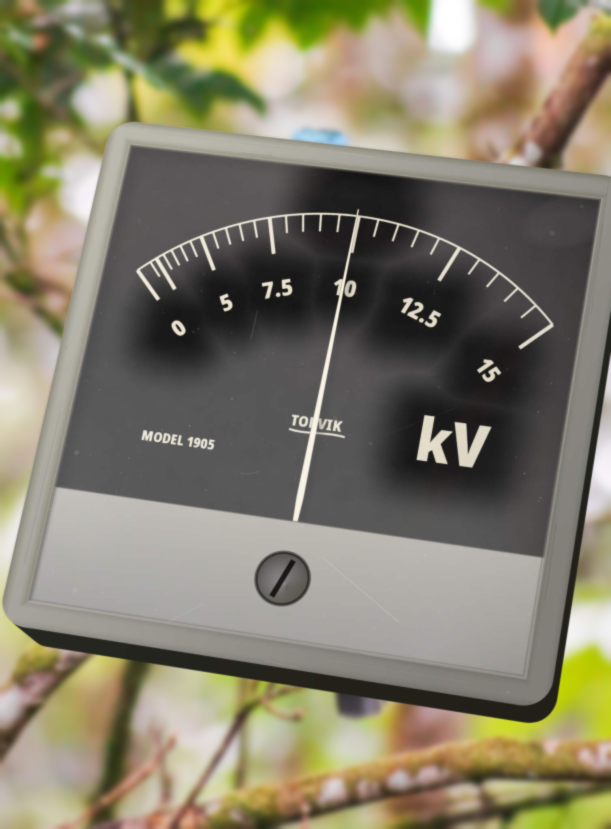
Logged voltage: 10 kV
